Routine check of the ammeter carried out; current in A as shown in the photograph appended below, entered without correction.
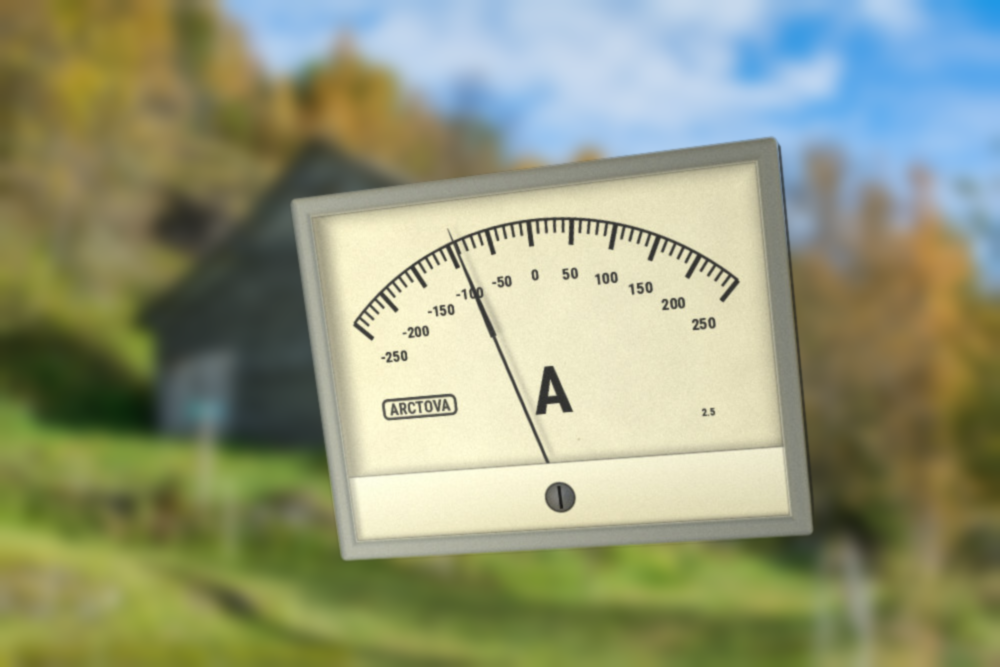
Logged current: -90 A
